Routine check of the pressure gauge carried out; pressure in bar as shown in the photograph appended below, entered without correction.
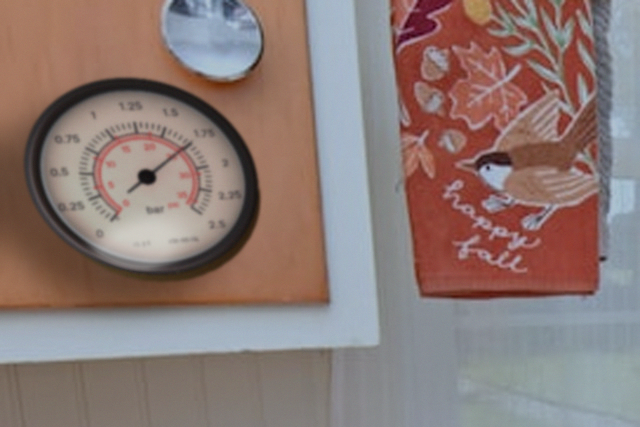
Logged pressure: 1.75 bar
